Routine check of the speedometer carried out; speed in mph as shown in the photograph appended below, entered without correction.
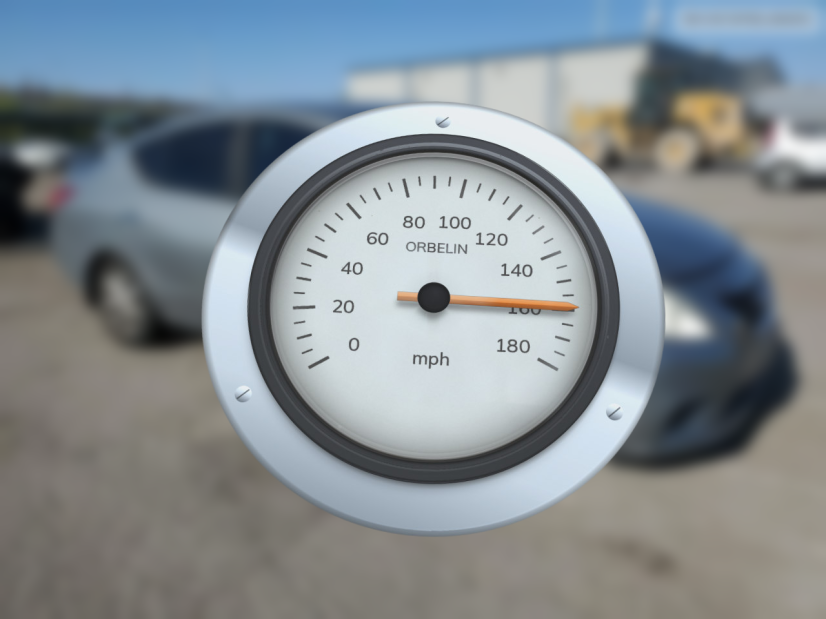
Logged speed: 160 mph
